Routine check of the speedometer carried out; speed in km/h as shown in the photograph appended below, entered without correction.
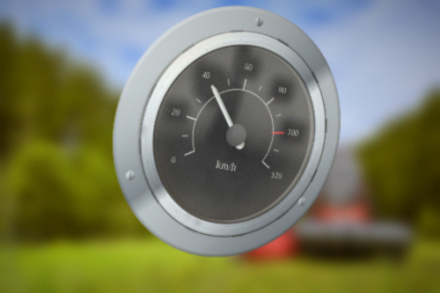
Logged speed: 40 km/h
